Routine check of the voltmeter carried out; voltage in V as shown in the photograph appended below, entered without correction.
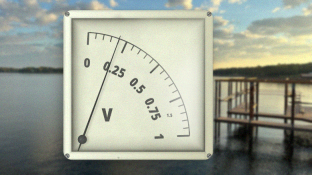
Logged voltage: 0.2 V
